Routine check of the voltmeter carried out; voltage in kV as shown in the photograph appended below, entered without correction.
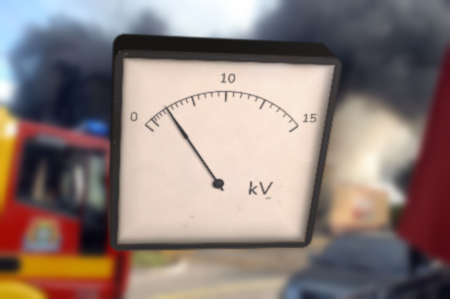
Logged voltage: 5 kV
